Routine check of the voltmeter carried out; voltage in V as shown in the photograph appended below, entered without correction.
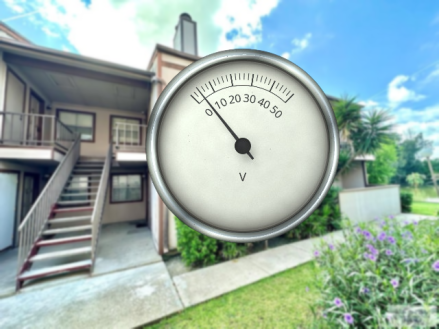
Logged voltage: 4 V
